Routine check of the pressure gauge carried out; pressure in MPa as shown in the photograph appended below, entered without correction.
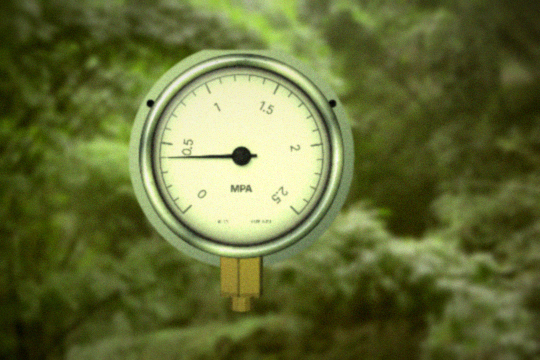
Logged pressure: 0.4 MPa
